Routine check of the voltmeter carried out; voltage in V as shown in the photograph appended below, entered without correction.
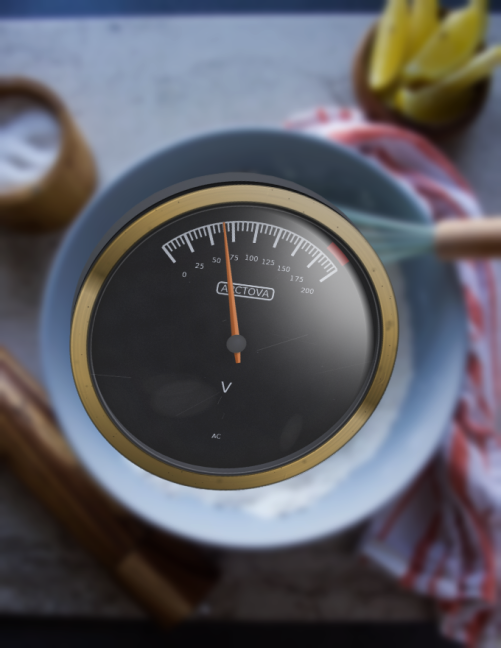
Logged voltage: 65 V
